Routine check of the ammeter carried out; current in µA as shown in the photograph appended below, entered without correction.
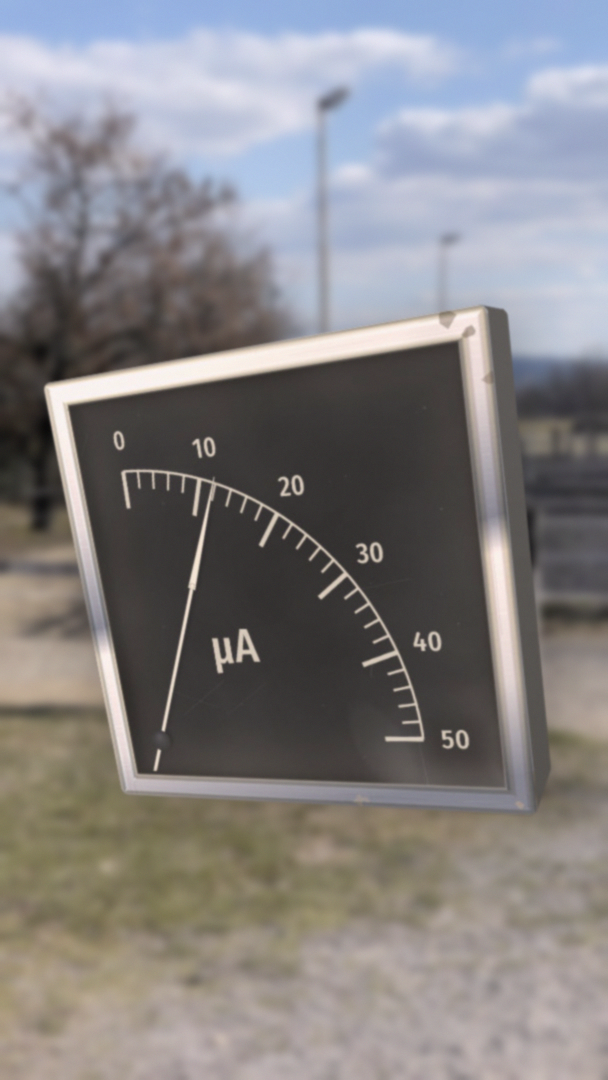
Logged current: 12 µA
